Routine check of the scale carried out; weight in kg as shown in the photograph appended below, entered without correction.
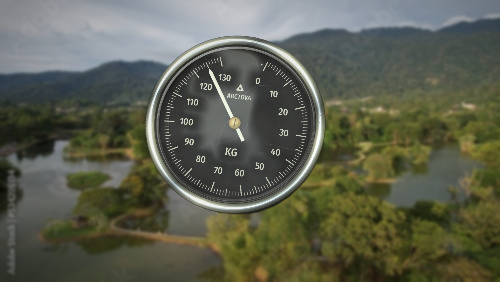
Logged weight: 125 kg
